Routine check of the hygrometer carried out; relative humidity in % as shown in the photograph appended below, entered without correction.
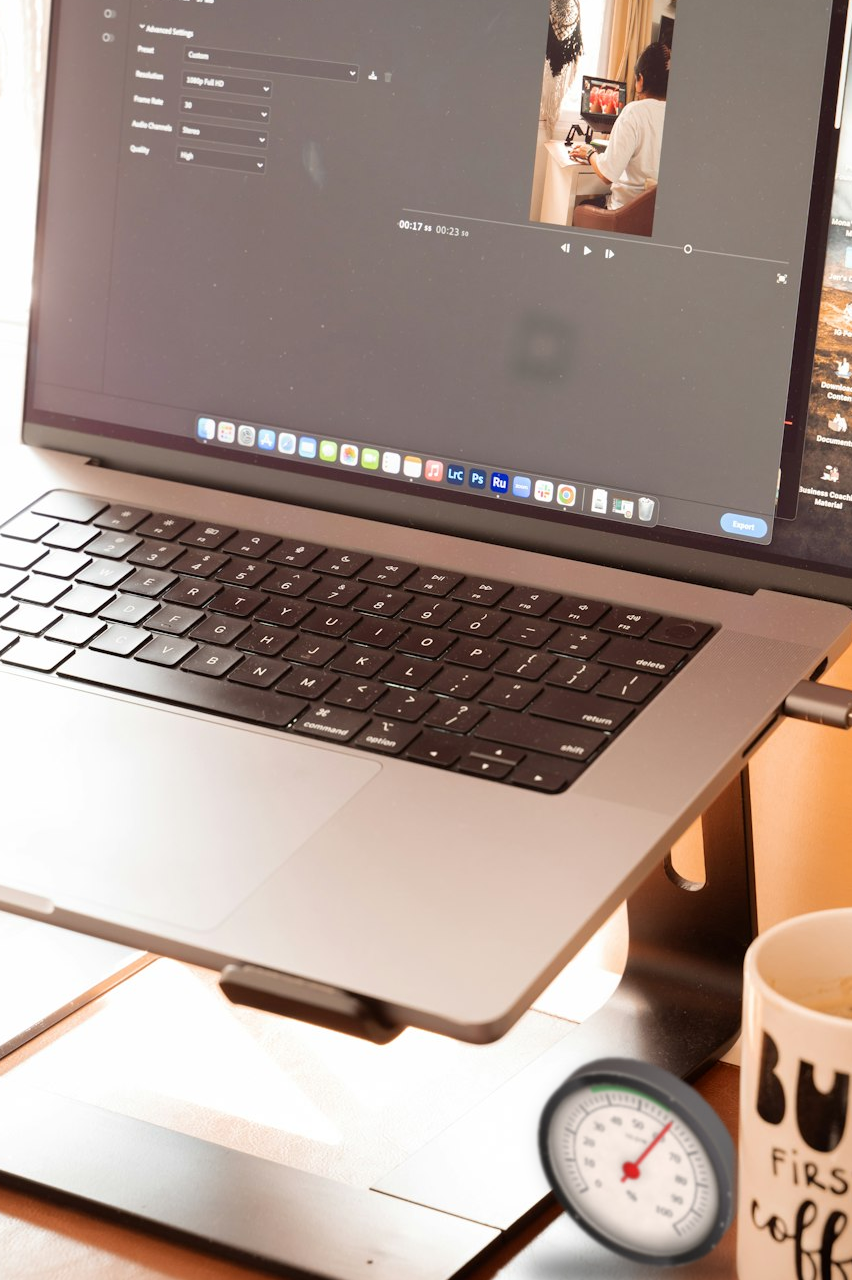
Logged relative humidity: 60 %
